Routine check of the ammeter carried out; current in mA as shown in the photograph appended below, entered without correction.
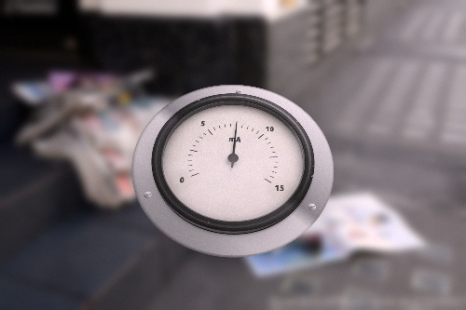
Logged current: 7.5 mA
